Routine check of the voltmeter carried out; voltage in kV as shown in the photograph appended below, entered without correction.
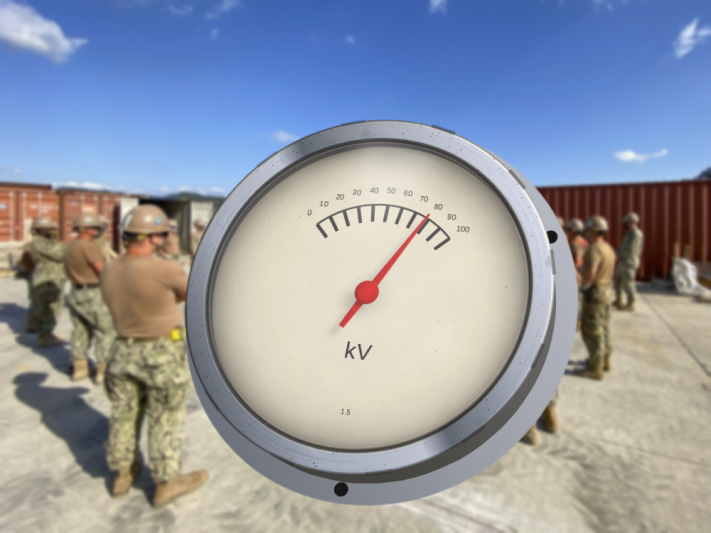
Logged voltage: 80 kV
